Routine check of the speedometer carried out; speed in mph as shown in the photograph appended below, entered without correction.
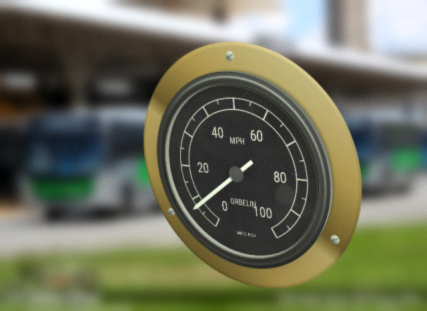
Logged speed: 7.5 mph
